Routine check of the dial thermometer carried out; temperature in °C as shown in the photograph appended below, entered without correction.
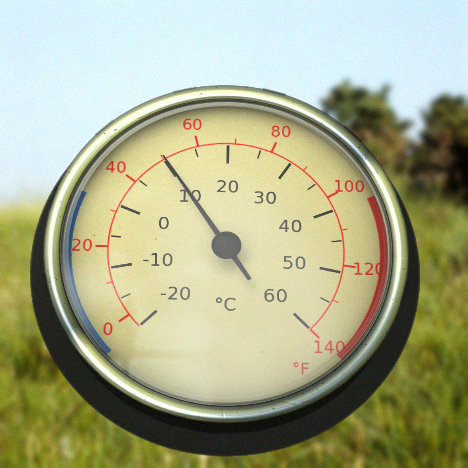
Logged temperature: 10 °C
